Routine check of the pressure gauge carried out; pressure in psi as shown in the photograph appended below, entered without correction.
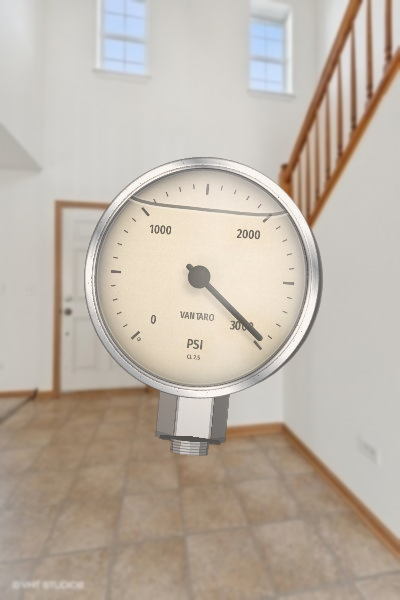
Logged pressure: 2950 psi
